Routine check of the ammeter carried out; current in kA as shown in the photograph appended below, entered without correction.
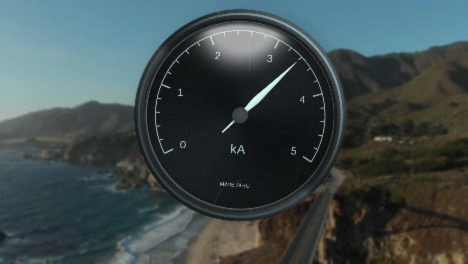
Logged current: 3.4 kA
